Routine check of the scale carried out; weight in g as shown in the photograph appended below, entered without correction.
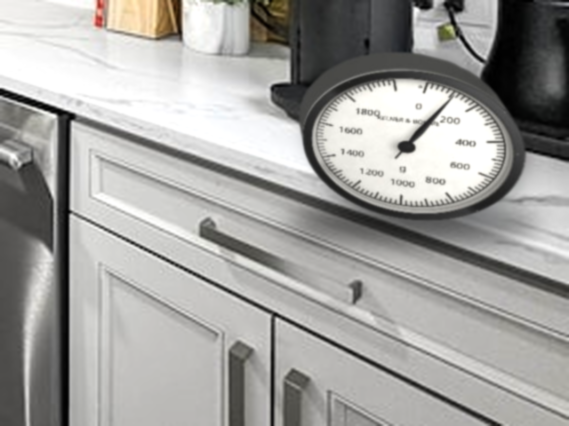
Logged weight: 100 g
